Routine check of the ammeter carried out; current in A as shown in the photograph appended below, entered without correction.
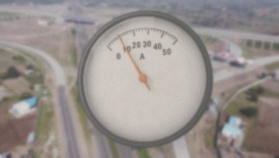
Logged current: 10 A
